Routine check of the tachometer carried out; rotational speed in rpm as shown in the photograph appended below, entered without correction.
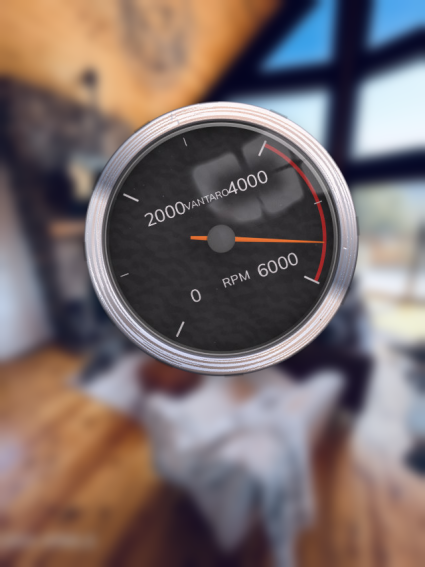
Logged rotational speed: 5500 rpm
